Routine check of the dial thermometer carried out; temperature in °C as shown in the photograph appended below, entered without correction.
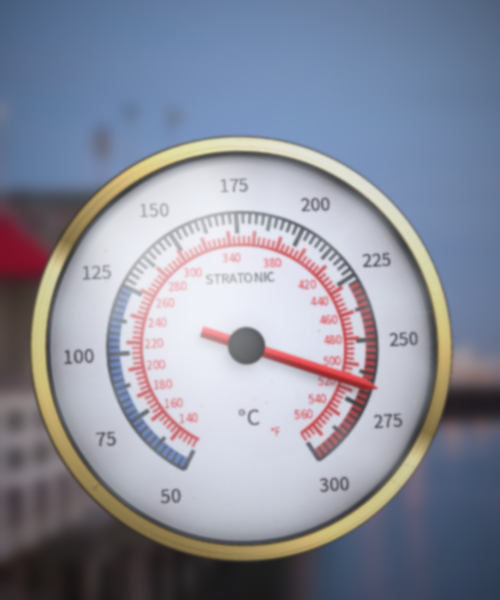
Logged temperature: 267.5 °C
